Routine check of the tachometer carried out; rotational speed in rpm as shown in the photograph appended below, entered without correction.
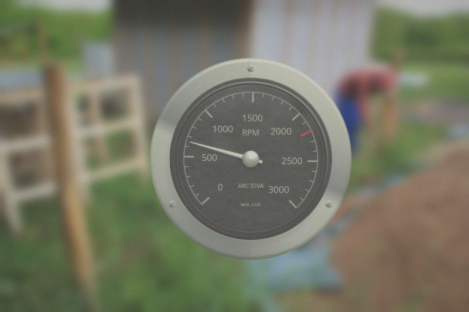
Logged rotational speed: 650 rpm
